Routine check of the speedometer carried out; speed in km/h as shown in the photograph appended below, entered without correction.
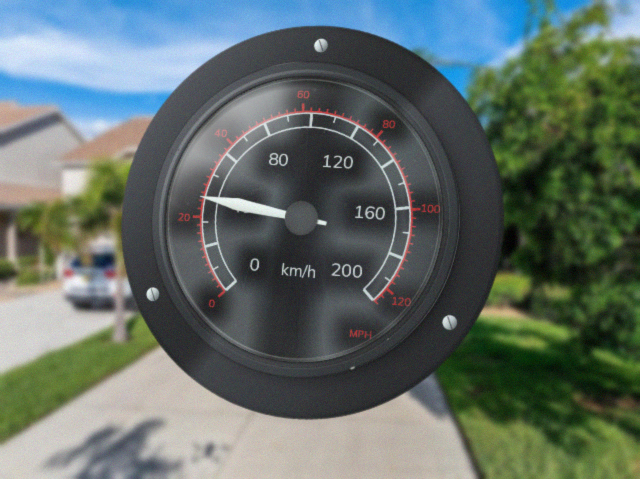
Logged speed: 40 km/h
